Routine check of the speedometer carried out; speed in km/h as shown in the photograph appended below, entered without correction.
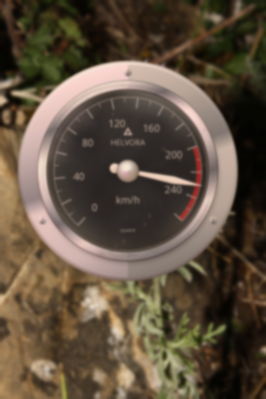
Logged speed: 230 km/h
